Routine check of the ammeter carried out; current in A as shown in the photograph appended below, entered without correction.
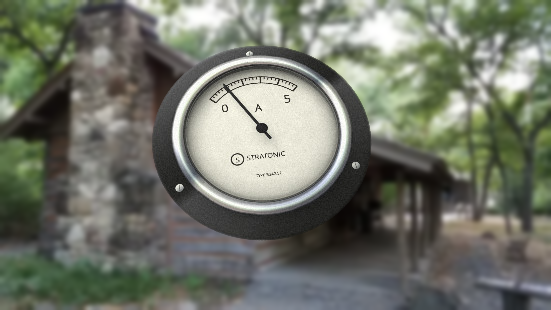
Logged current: 1 A
